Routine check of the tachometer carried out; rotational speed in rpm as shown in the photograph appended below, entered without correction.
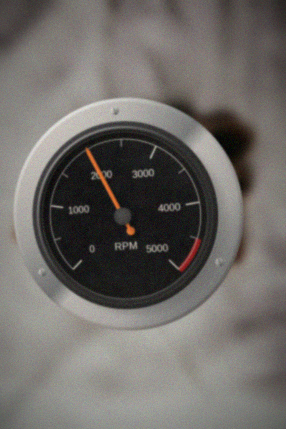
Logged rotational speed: 2000 rpm
